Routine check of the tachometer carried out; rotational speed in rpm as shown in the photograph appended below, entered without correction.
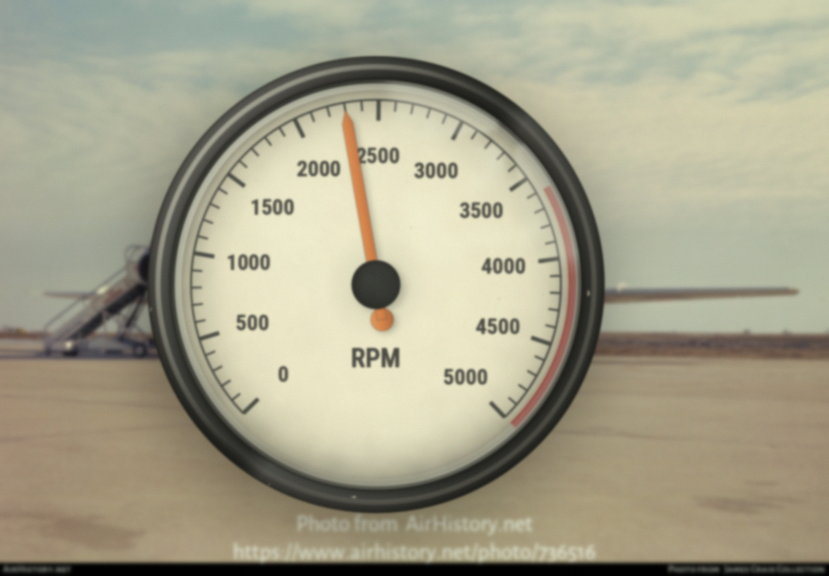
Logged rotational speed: 2300 rpm
